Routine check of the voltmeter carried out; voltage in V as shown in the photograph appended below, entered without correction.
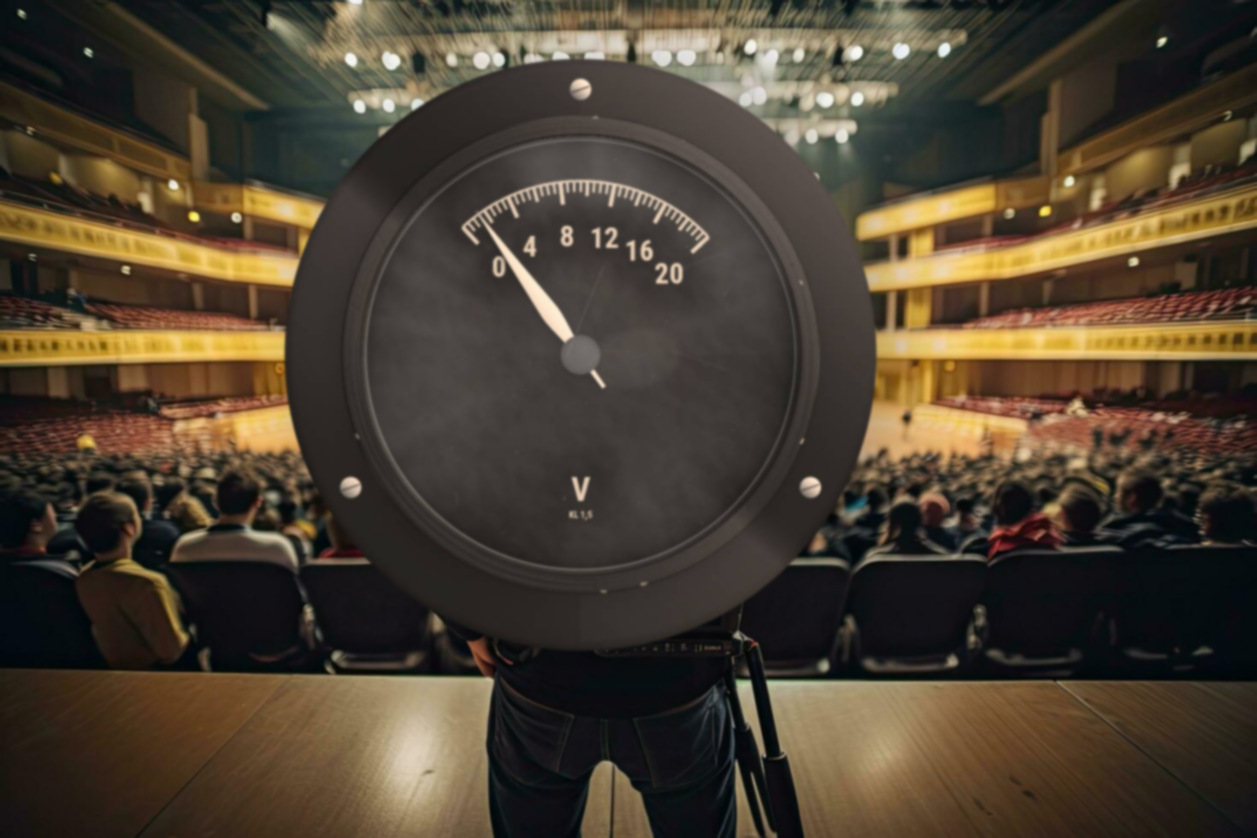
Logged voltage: 1.5 V
